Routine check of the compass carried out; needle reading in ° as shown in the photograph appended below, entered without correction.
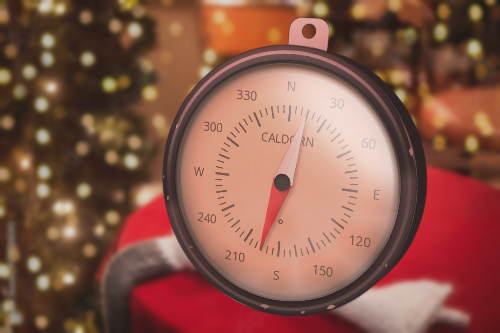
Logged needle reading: 195 °
